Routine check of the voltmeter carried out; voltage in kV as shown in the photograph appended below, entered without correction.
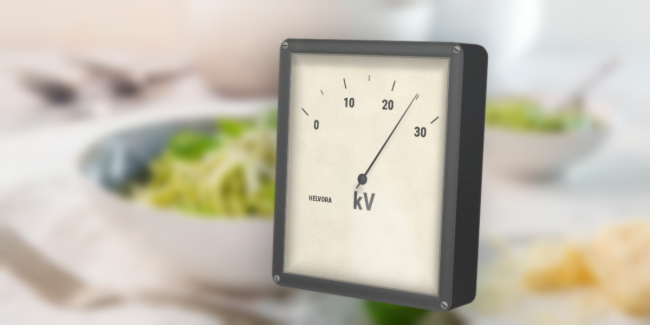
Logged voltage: 25 kV
